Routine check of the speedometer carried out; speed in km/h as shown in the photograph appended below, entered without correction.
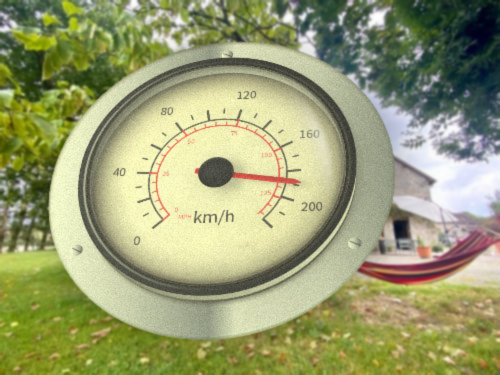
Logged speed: 190 km/h
